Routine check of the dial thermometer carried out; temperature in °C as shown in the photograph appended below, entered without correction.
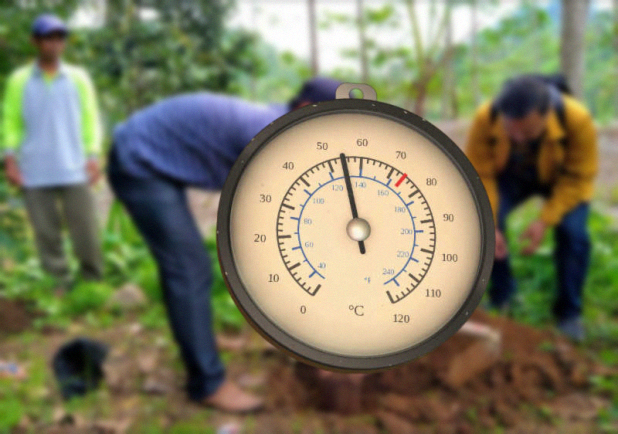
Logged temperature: 54 °C
